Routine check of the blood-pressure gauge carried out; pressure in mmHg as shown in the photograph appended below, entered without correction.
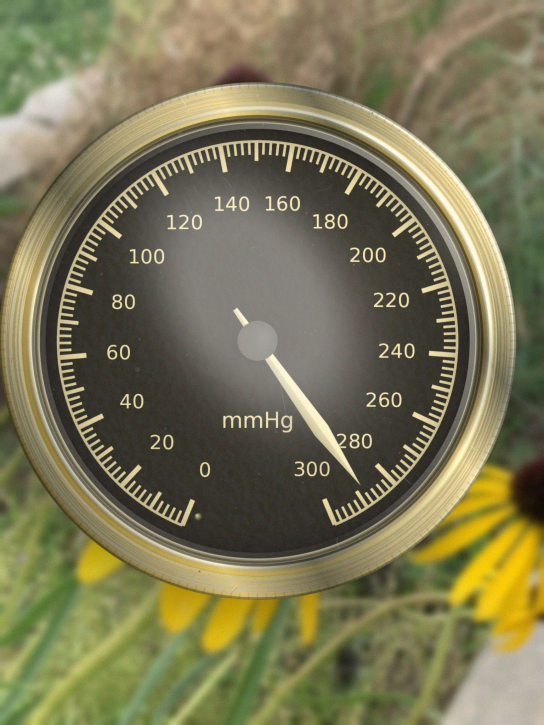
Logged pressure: 288 mmHg
